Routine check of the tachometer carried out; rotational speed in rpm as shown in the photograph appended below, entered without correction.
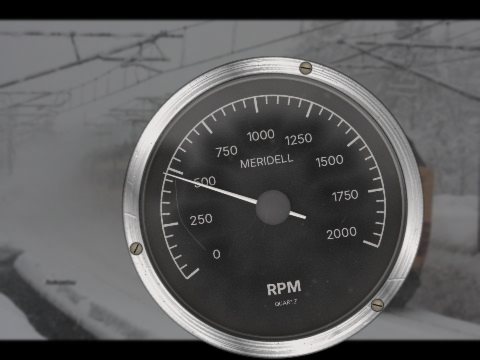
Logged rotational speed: 475 rpm
